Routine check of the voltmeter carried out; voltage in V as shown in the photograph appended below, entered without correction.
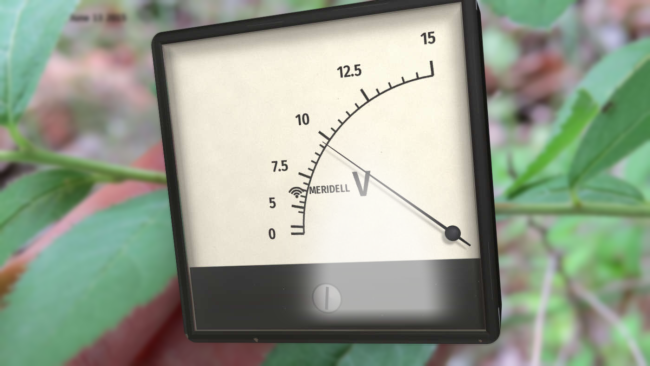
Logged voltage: 9.75 V
